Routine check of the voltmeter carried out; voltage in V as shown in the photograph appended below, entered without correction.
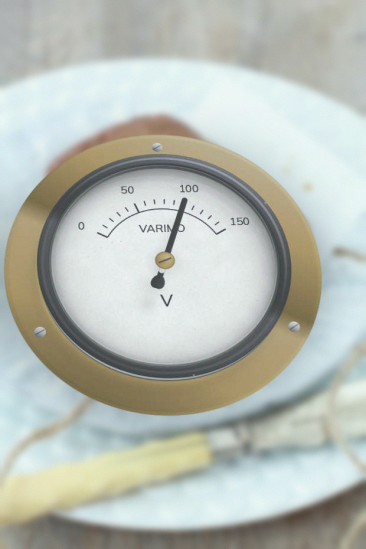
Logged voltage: 100 V
